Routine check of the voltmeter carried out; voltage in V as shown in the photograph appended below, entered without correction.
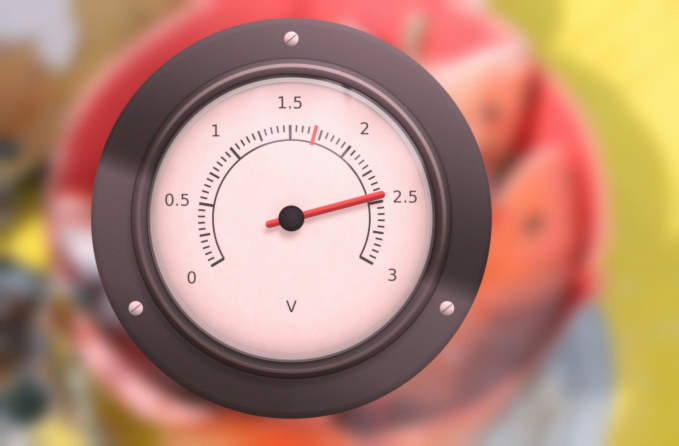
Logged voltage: 2.45 V
